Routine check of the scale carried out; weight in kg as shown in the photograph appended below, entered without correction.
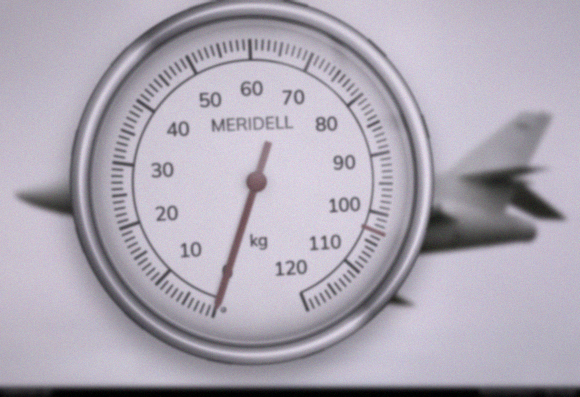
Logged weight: 0 kg
